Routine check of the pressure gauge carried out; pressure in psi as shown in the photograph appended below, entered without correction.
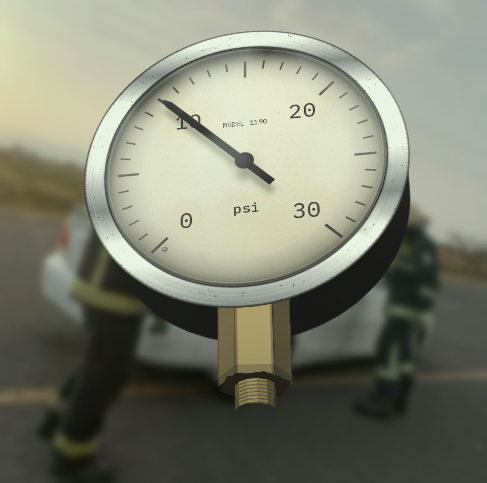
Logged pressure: 10 psi
